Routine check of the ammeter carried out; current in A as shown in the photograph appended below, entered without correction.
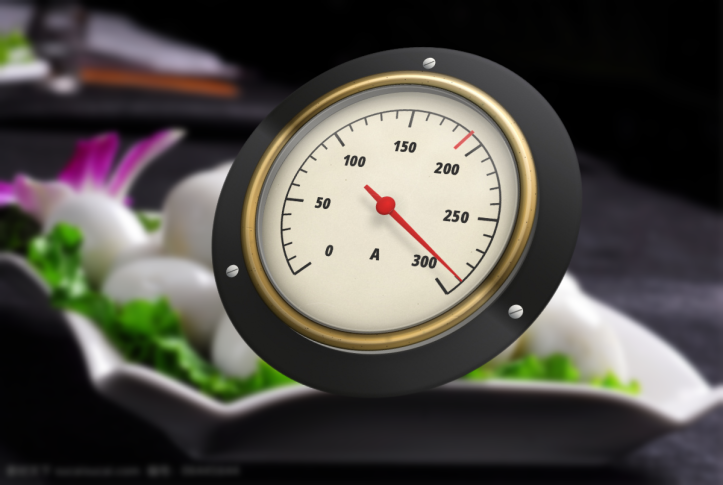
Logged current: 290 A
